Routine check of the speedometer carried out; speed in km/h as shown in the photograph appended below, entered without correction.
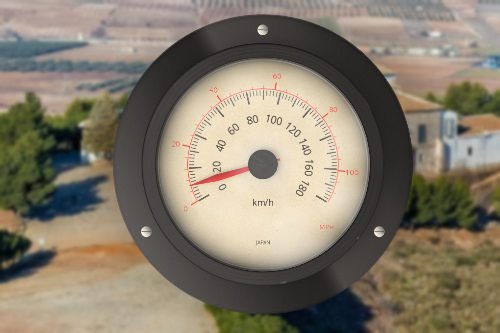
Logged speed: 10 km/h
